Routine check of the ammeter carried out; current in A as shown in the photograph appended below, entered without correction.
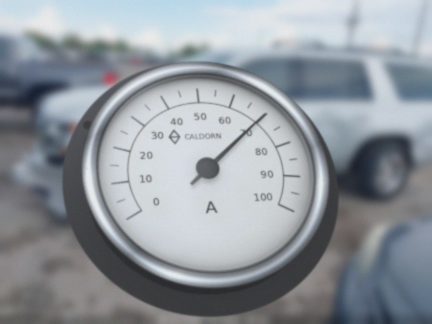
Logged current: 70 A
